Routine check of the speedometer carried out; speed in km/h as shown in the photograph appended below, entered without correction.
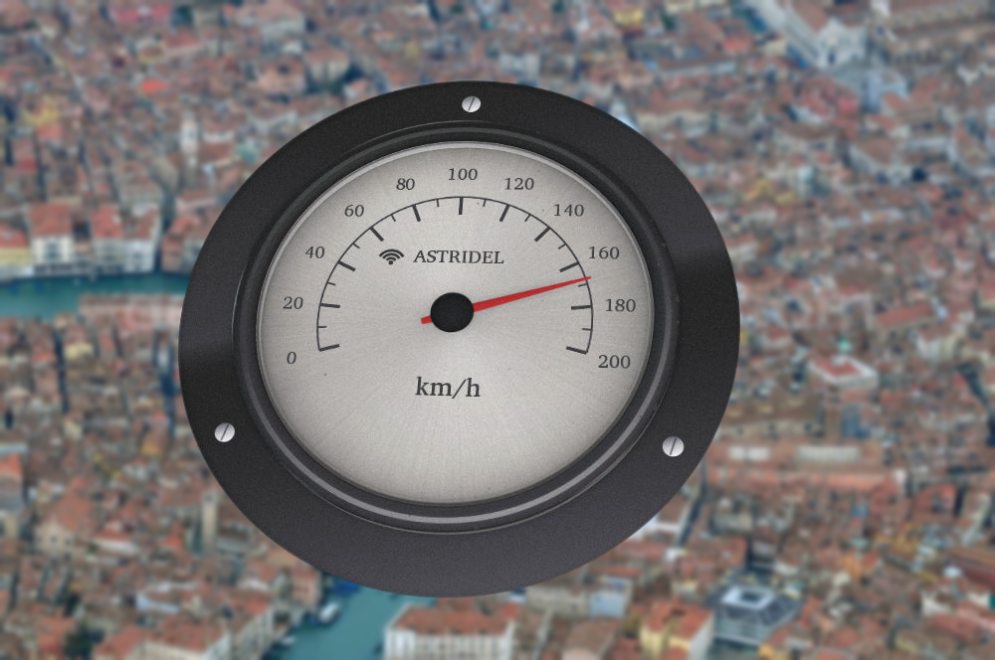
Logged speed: 170 km/h
